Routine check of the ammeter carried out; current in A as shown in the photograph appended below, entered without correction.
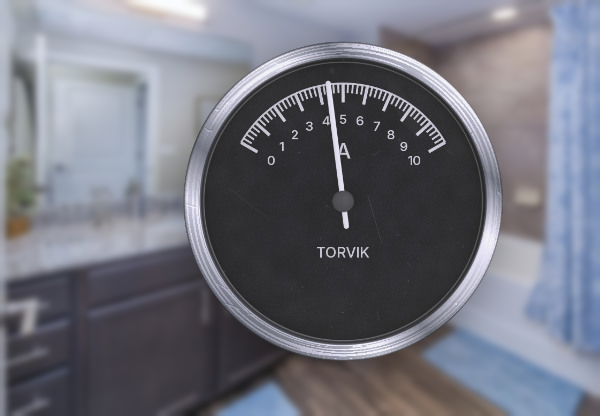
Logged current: 4.4 A
